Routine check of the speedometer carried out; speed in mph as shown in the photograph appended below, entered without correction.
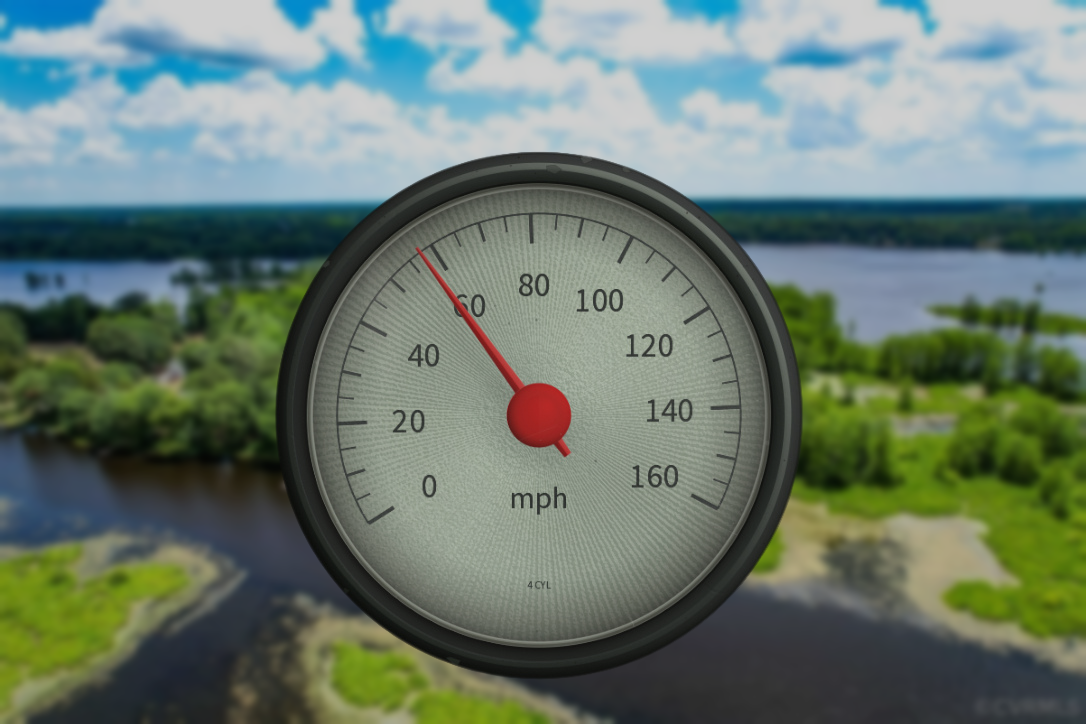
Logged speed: 57.5 mph
